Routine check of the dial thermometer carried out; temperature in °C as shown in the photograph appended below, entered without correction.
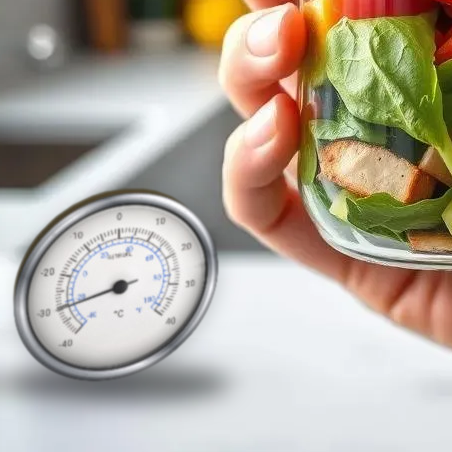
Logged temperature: -30 °C
